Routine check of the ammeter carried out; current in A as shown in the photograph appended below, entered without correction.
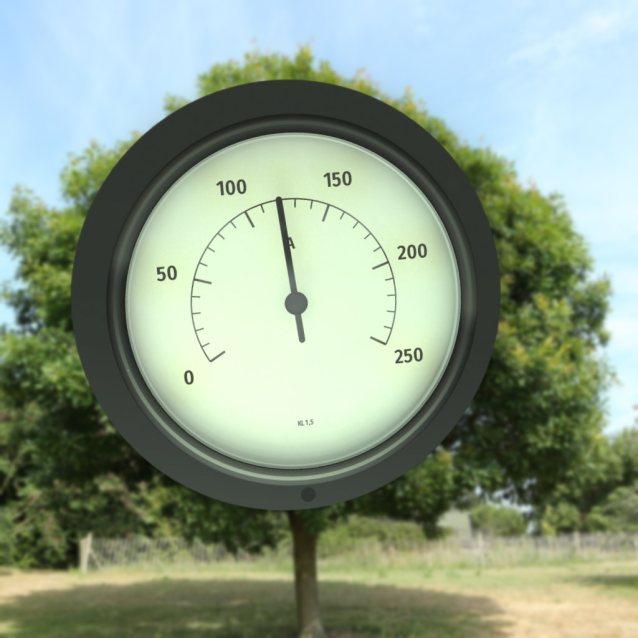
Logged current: 120 A
